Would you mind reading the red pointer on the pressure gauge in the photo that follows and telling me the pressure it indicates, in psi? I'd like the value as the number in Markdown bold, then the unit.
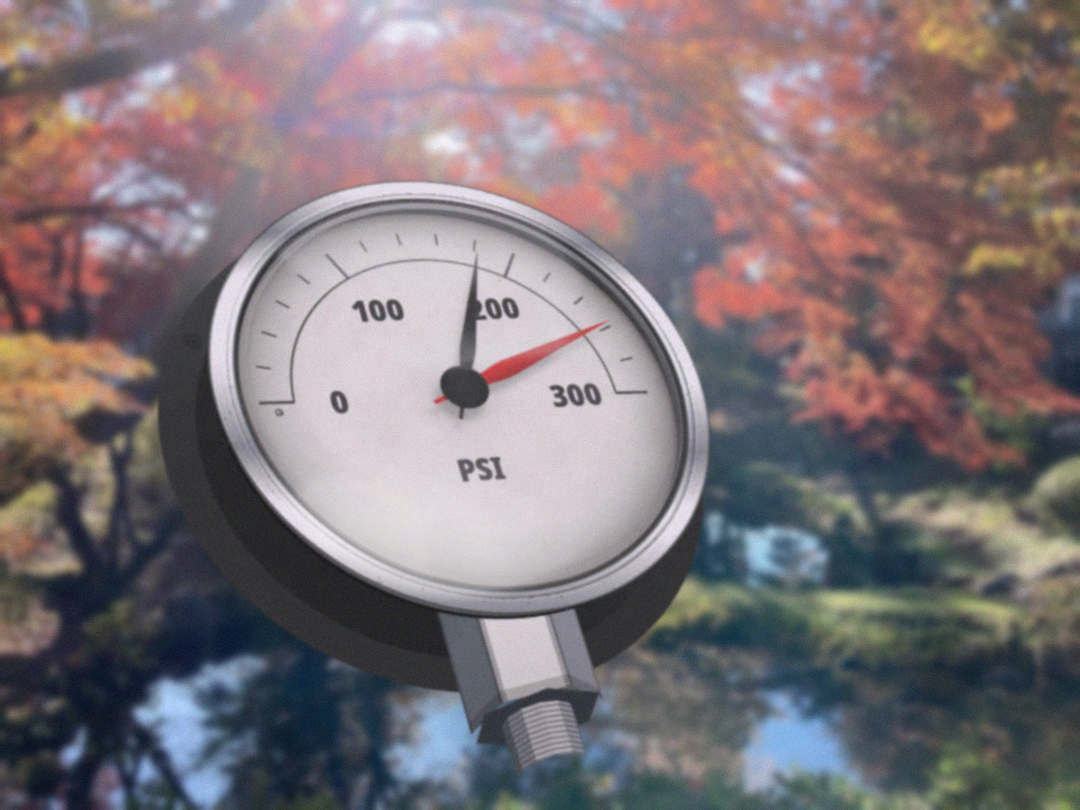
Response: **260** psi
